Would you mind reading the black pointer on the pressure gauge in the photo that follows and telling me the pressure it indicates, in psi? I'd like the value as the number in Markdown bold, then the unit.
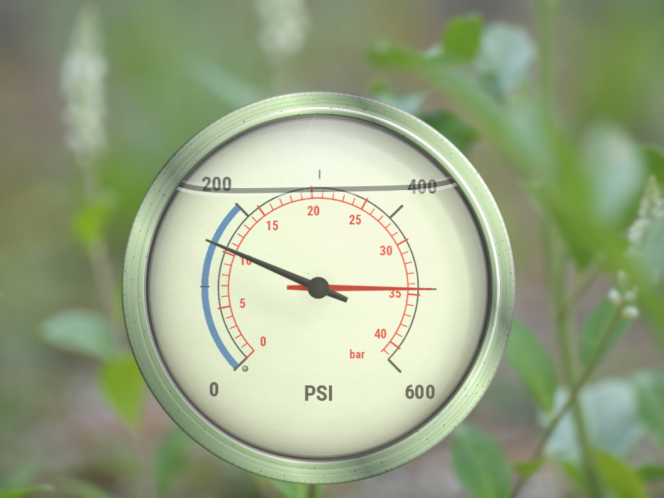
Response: **150** psi
